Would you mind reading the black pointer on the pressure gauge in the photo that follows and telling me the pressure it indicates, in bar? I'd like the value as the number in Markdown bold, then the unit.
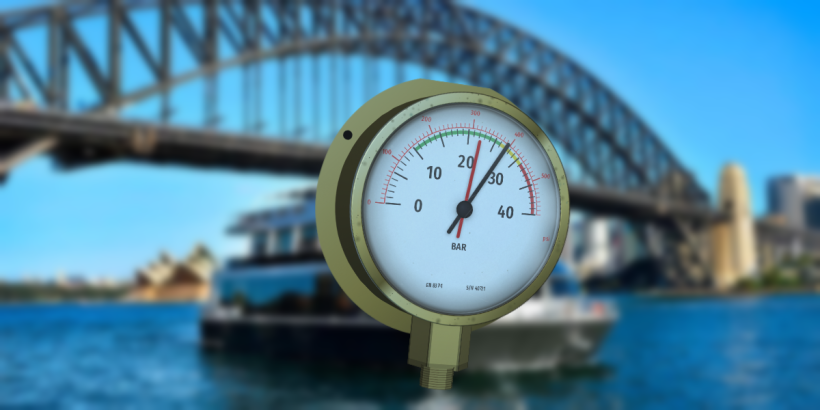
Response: **27** bar
